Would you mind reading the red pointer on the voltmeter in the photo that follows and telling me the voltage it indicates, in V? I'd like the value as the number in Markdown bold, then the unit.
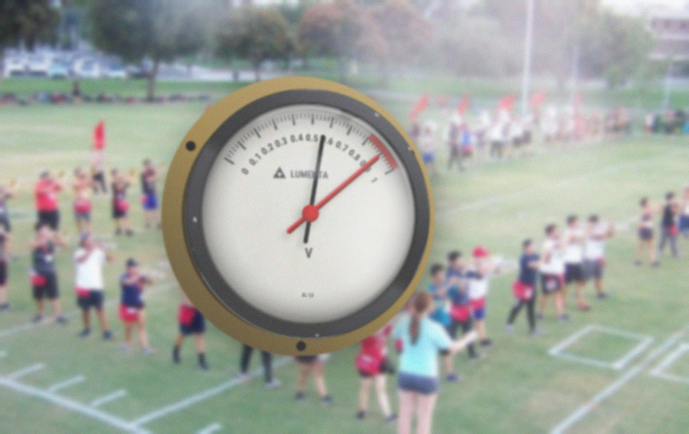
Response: **0.9** V
